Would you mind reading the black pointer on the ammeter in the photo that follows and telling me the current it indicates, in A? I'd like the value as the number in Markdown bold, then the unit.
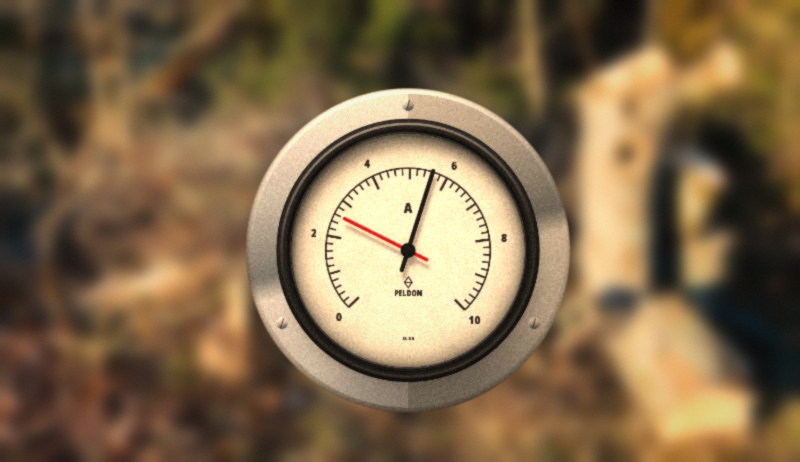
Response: **5.6** A
